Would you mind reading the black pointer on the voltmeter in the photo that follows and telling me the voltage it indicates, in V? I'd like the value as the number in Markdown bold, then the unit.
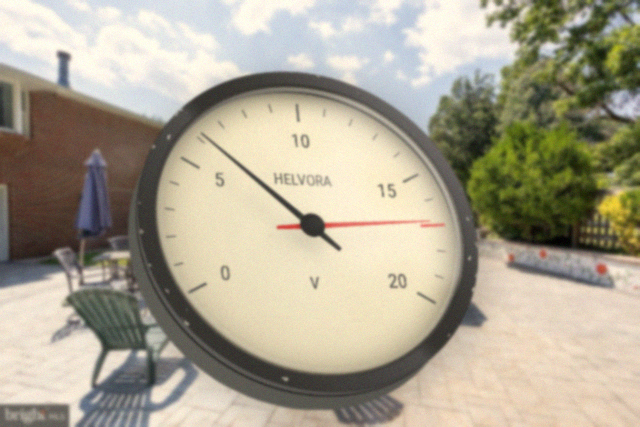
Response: **6** V
